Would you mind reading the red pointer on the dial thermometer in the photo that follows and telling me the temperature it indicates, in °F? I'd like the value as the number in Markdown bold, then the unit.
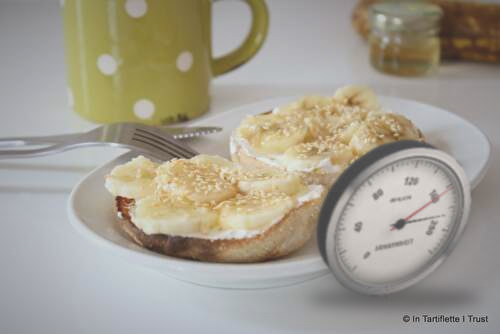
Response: **160** °F
